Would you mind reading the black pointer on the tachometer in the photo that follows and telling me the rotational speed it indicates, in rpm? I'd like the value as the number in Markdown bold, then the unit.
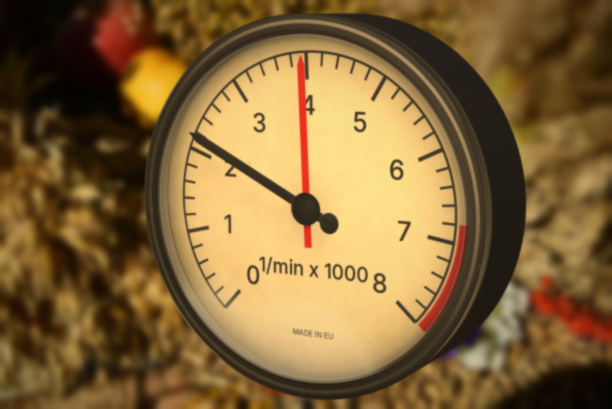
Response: **2200** rpm
